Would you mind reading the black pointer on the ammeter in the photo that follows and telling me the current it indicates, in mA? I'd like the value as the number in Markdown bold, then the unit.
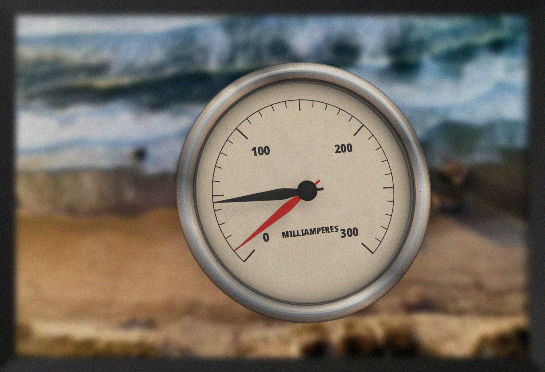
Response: **45** mA
